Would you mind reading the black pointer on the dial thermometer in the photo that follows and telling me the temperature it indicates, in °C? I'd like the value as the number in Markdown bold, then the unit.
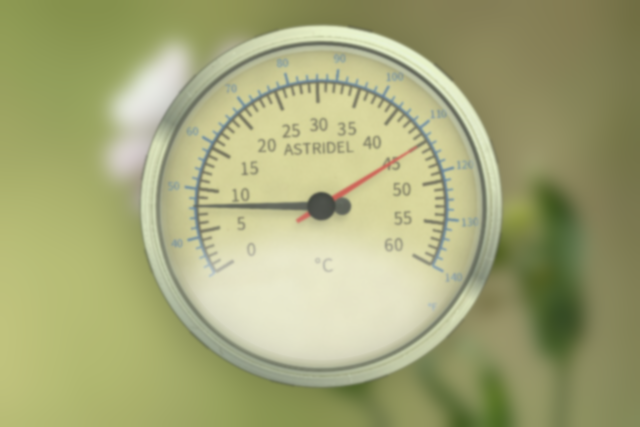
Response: **8** °C
